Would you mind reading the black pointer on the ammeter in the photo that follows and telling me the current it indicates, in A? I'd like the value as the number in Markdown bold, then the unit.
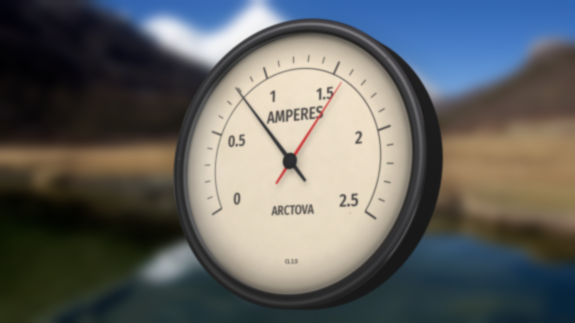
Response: **0.8** A
